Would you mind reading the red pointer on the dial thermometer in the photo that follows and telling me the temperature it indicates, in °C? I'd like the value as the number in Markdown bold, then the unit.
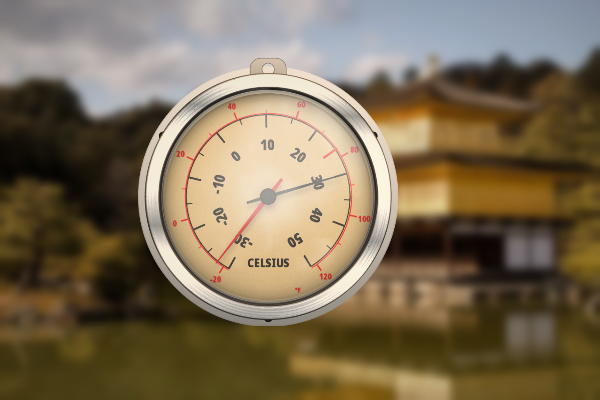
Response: **-27.5** °C
